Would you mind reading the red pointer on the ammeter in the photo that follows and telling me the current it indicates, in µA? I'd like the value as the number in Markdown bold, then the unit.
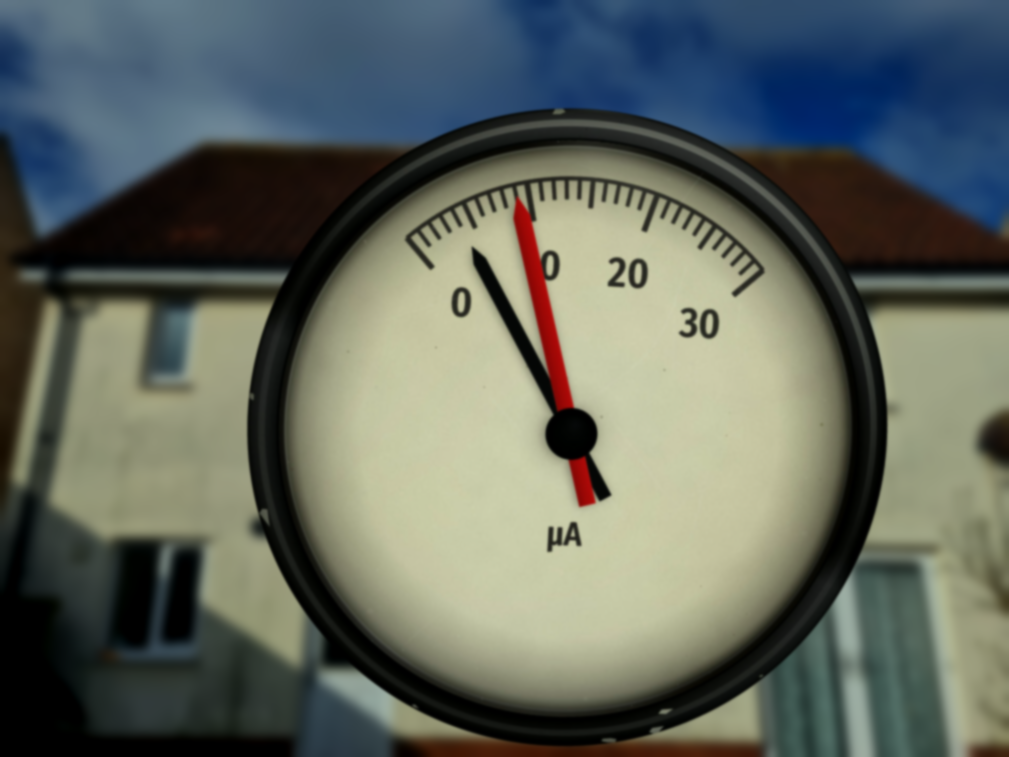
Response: **9** µA
